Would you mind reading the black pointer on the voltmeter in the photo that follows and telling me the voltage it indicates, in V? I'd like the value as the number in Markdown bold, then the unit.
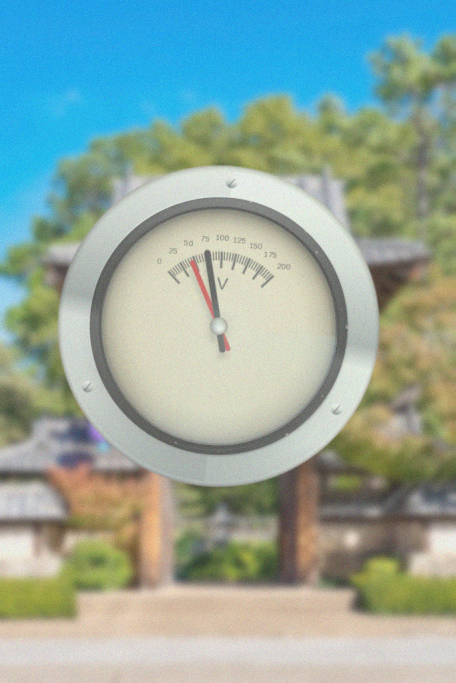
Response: **75** V
